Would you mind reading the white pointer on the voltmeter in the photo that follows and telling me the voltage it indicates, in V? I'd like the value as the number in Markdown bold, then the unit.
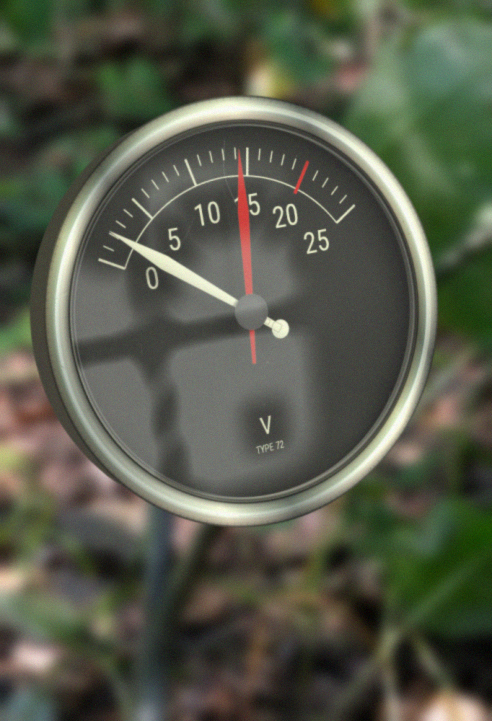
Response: **2** V
